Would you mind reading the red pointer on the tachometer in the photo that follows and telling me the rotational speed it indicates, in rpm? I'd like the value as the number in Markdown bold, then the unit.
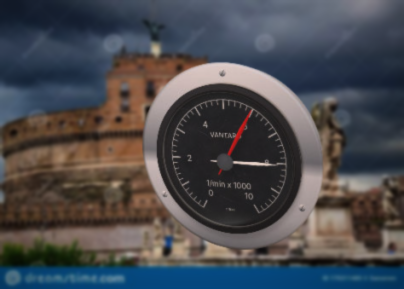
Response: **6000** rpm
